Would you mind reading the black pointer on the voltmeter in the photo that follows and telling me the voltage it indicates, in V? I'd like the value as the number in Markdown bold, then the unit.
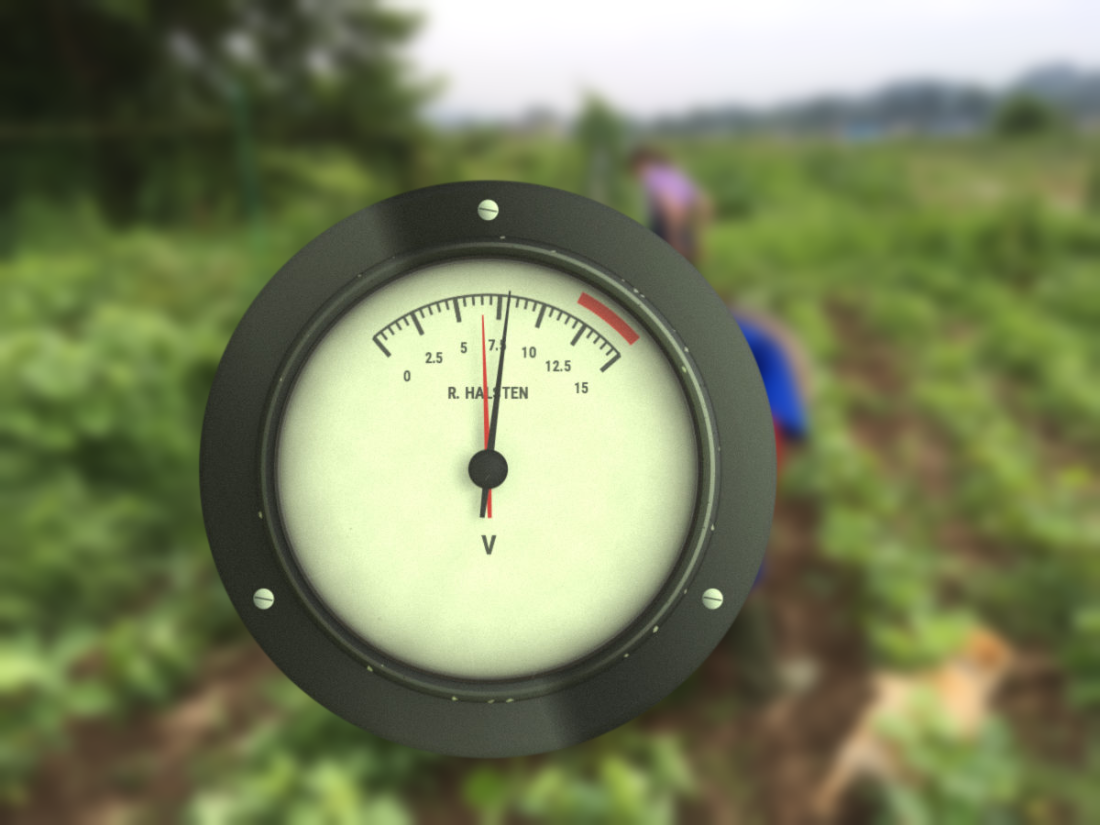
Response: **8** V
